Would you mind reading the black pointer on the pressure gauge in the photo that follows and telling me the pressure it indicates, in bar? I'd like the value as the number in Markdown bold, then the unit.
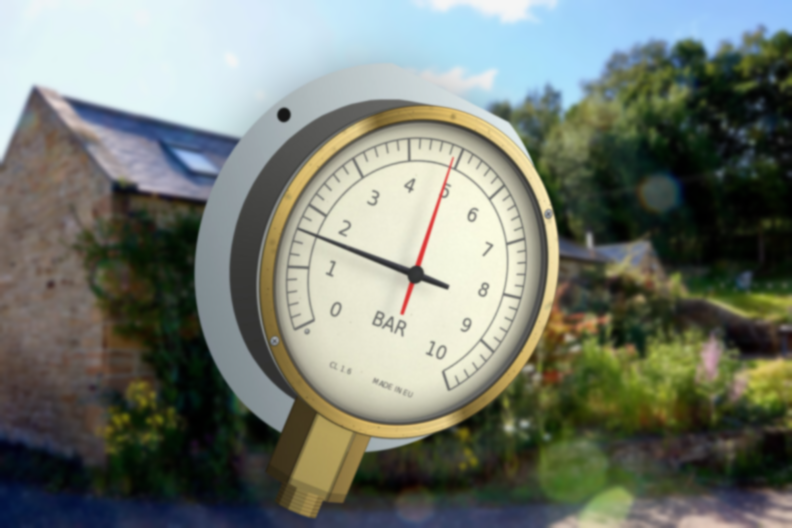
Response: **1.6** bar
